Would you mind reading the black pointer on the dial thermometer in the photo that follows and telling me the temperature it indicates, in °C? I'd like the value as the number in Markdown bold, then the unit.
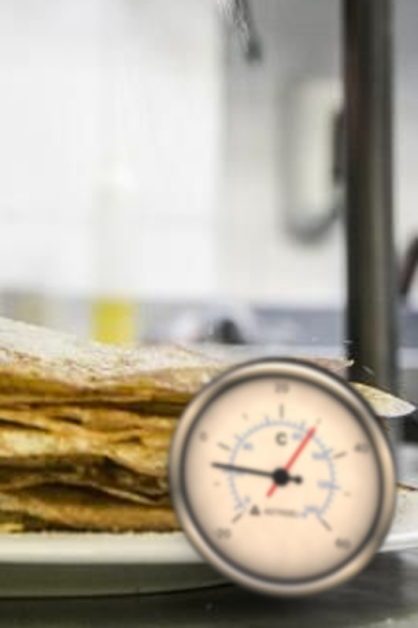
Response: **-5** °C
